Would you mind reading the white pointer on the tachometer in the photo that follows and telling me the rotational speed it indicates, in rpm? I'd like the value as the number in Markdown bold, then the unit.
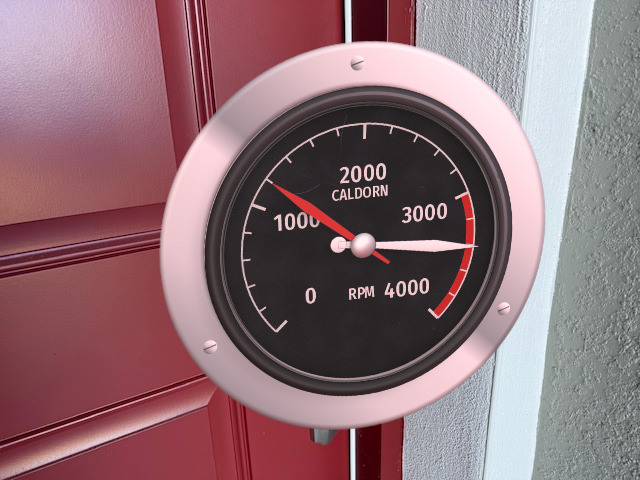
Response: **3400** rpm
